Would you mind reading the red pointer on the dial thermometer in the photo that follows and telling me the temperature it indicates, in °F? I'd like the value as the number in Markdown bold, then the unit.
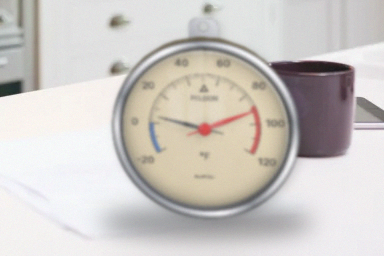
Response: **90** °F
